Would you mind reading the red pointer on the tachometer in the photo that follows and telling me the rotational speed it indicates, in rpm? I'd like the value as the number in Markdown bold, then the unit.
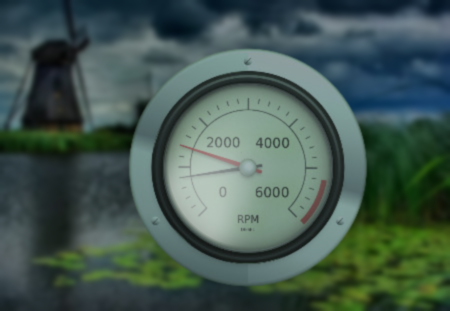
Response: **1400** rpm
